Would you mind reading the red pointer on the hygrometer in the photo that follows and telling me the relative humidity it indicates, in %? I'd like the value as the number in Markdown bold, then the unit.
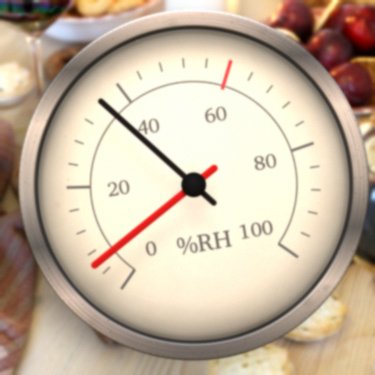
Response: **6** %
